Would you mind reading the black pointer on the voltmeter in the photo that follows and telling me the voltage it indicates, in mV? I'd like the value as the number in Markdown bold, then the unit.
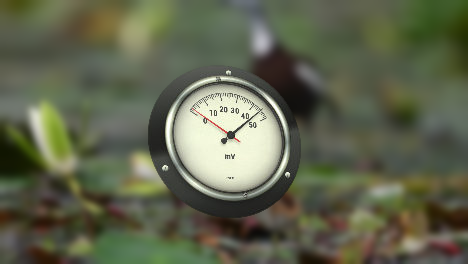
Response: **45** mV
